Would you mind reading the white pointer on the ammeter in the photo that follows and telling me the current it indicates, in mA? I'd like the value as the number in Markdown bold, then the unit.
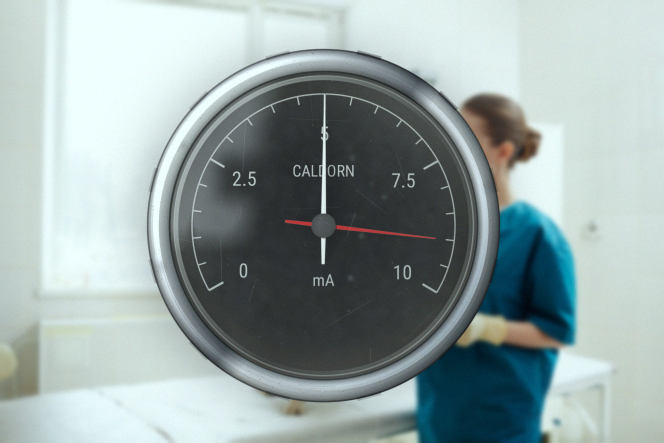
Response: **5** mA
